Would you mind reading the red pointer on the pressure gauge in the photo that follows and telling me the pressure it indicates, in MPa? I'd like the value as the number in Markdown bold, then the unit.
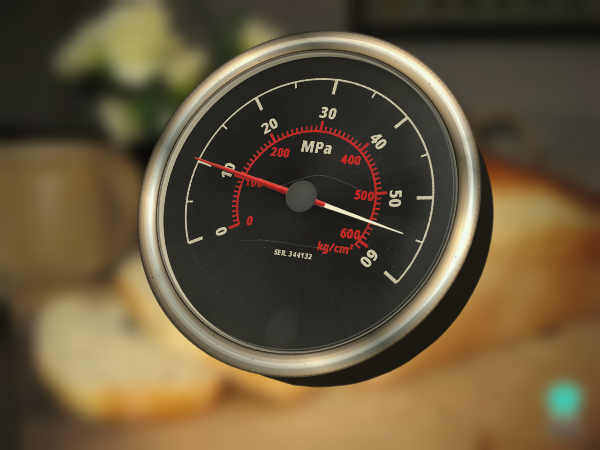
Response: **10** MPa
